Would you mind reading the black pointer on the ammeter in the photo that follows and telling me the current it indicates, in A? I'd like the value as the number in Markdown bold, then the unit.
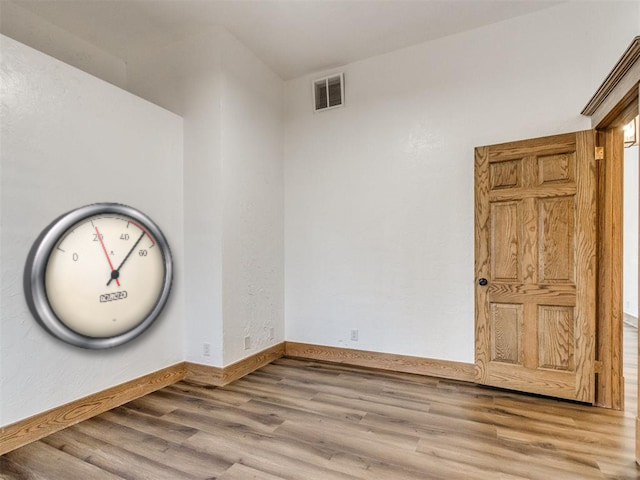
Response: **50** A
